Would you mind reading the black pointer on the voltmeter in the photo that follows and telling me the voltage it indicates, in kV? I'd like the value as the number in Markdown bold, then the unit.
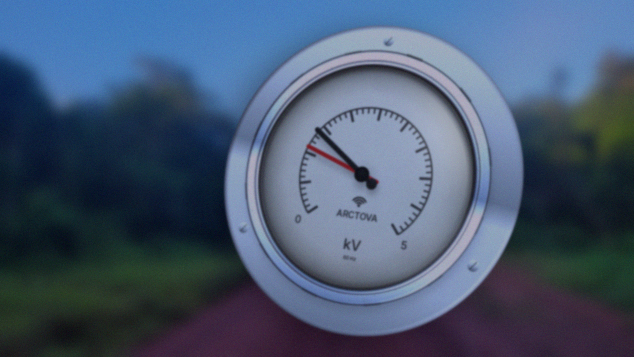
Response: **1.4** kV
